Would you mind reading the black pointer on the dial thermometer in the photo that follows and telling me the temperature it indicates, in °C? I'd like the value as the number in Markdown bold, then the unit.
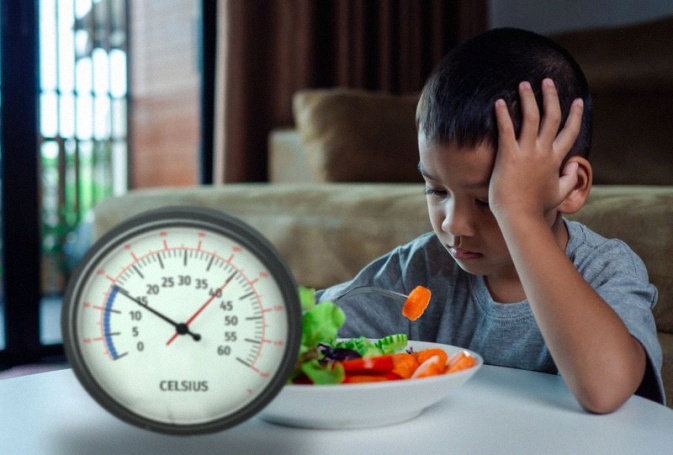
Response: **15** °C
